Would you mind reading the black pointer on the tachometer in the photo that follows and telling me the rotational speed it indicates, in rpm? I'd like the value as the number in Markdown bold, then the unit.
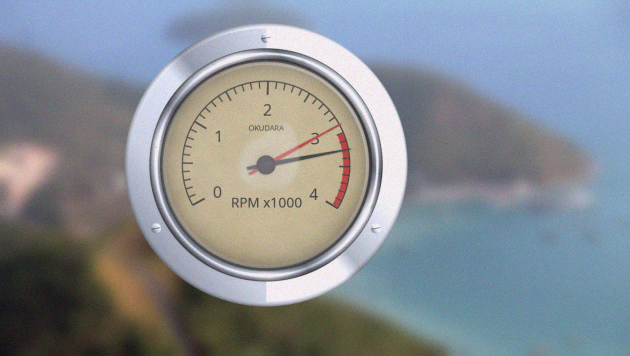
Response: **3300** rpm
